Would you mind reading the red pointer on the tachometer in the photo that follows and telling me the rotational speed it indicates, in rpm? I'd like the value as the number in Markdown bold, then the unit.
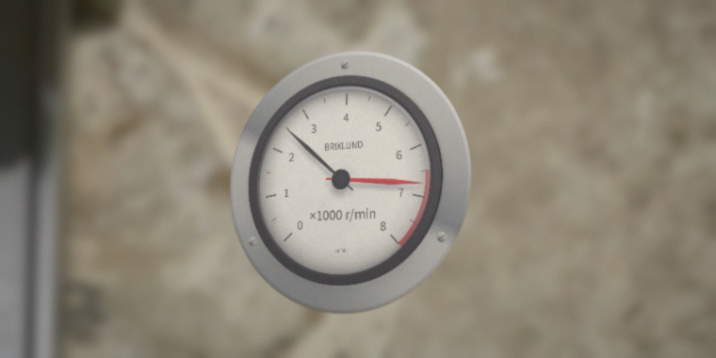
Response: **6750** rpm
